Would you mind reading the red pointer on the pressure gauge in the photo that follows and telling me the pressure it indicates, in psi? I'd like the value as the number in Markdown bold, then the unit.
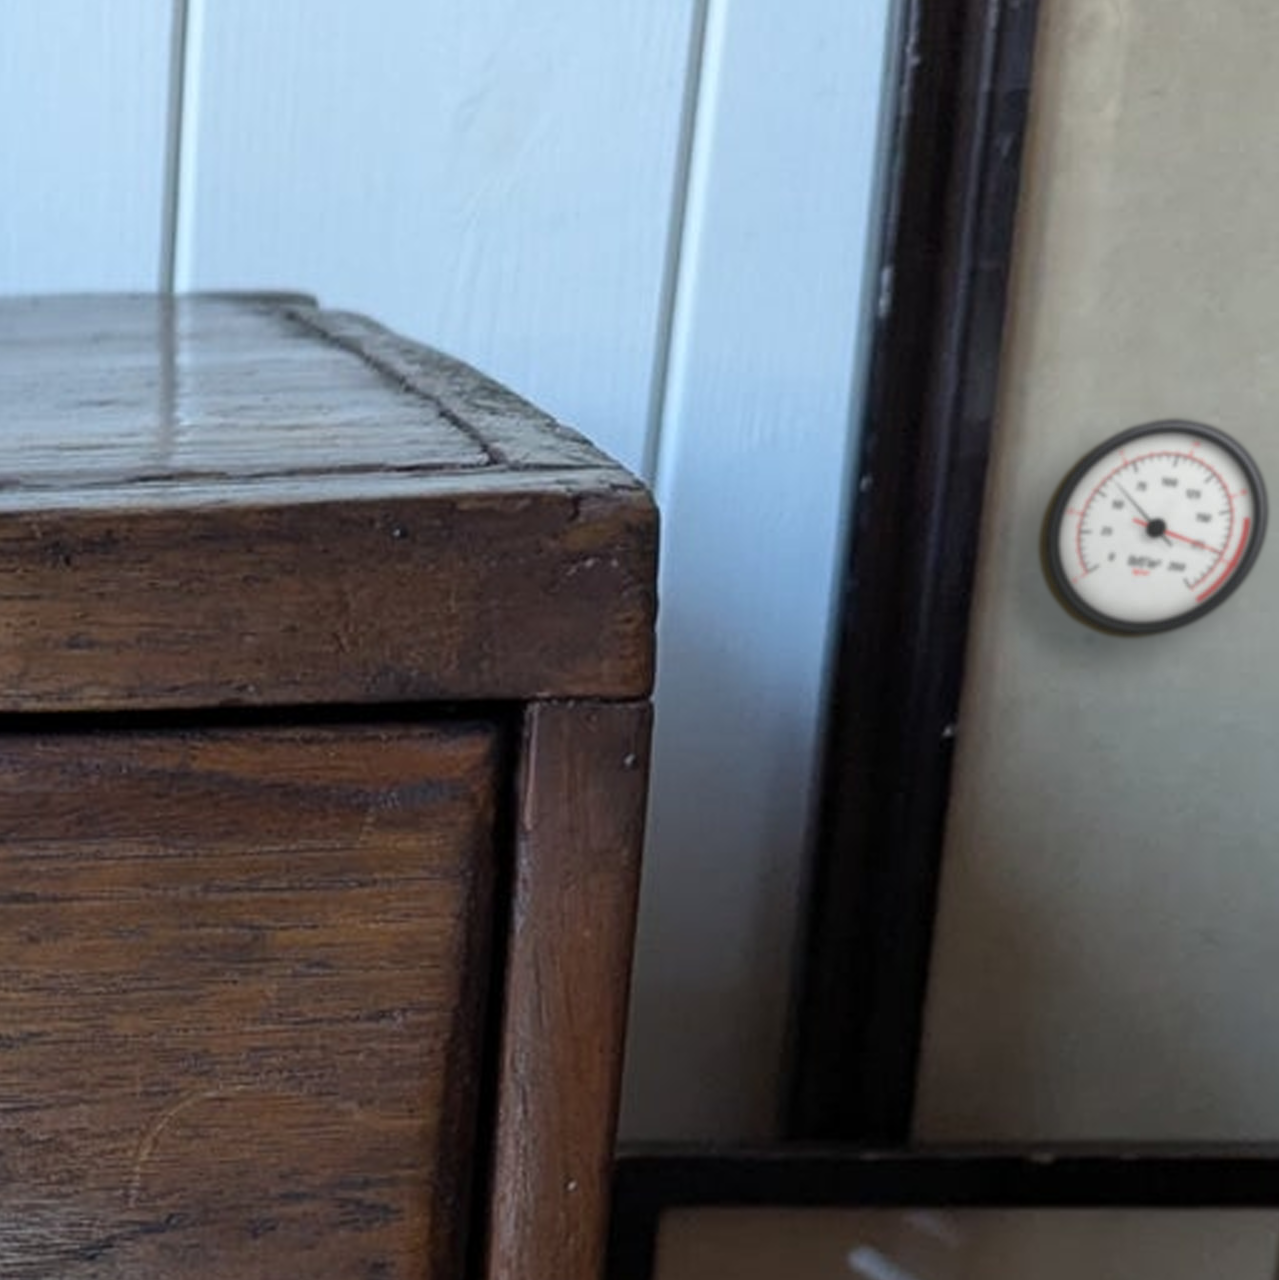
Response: **175** psi
